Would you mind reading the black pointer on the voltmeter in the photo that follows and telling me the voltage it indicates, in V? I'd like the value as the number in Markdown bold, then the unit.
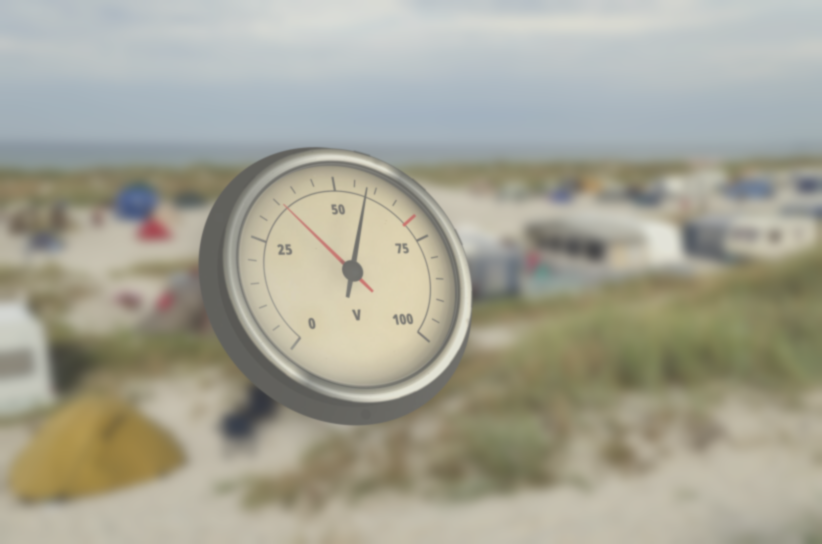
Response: **57.5** V
